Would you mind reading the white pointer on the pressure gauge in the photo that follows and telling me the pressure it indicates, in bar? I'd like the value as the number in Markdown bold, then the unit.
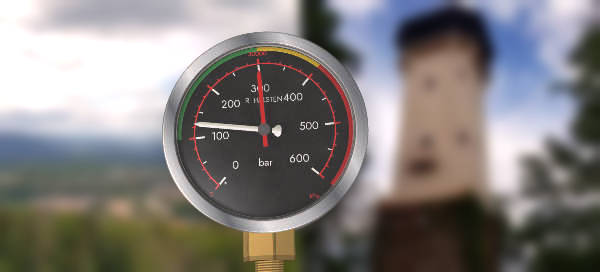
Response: **125** bar
